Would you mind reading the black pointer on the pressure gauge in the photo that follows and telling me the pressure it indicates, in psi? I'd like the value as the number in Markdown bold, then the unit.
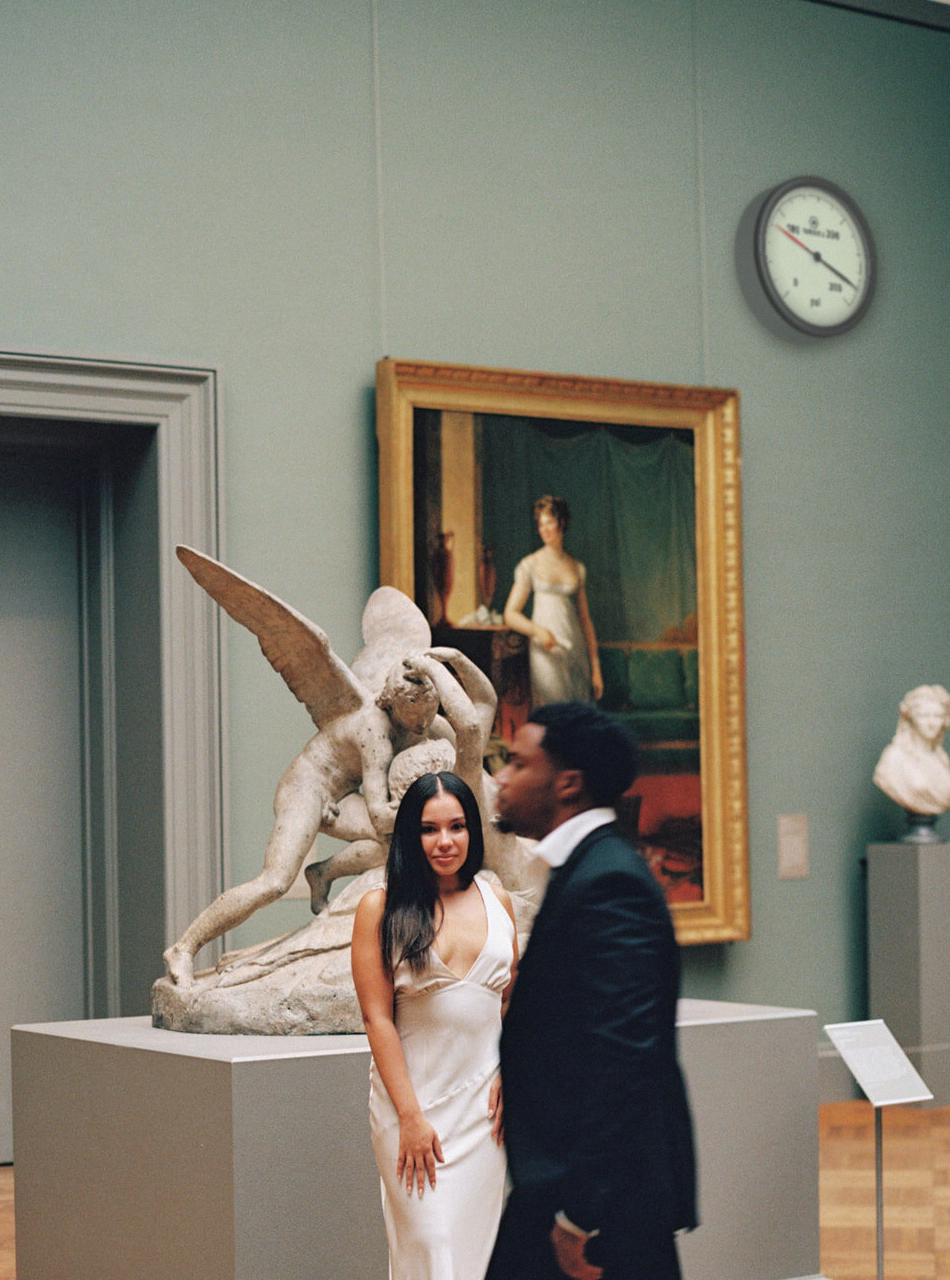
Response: **280** psi
